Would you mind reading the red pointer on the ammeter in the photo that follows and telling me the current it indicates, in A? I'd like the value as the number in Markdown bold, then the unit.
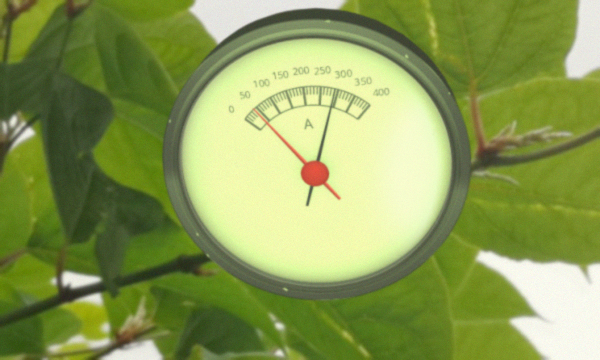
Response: **50** A
